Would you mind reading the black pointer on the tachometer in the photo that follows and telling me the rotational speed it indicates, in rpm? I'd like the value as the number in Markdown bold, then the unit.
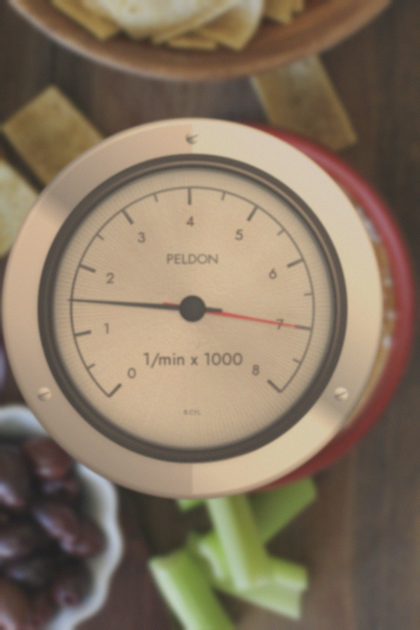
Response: **1500** rpm
